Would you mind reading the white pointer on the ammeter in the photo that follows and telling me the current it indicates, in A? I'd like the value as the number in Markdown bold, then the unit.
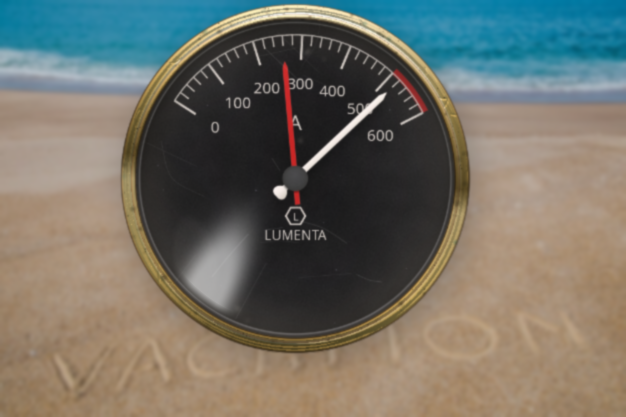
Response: **520** A
